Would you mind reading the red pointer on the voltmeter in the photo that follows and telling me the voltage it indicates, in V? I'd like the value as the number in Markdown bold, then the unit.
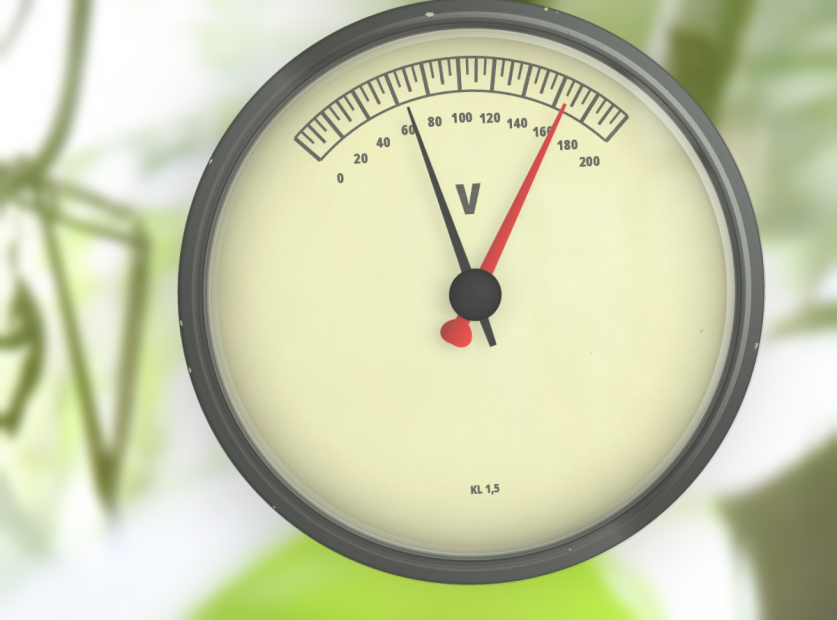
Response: **165** V
